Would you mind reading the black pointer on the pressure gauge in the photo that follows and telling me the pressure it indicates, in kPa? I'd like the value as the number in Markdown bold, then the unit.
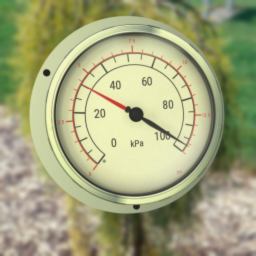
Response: **97.5** kPa
